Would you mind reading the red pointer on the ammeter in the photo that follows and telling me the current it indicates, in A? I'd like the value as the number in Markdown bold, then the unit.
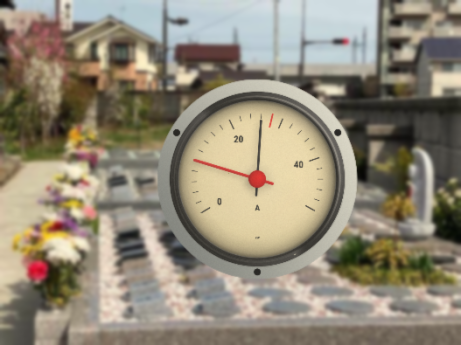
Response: **10** A
